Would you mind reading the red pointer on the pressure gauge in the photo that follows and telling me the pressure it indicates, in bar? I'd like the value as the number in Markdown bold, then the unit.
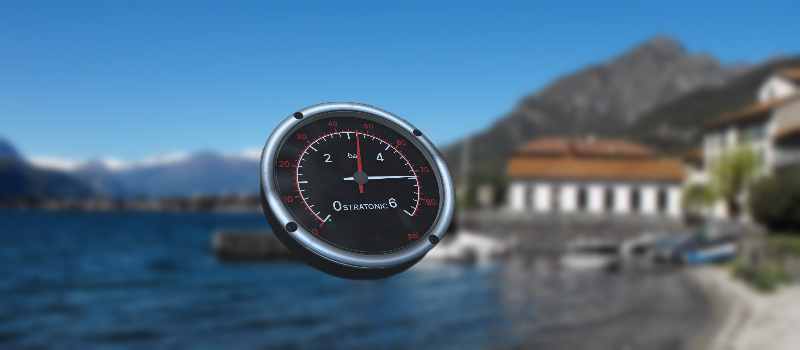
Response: **3.2** bar
